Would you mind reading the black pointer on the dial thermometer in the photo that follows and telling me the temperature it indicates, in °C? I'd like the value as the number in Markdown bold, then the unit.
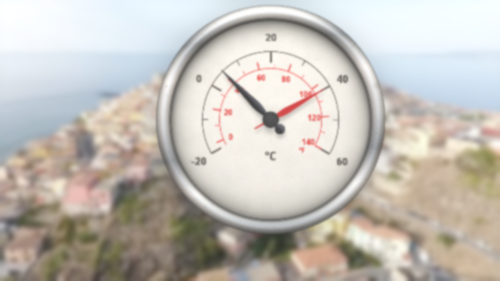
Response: **5** °C
